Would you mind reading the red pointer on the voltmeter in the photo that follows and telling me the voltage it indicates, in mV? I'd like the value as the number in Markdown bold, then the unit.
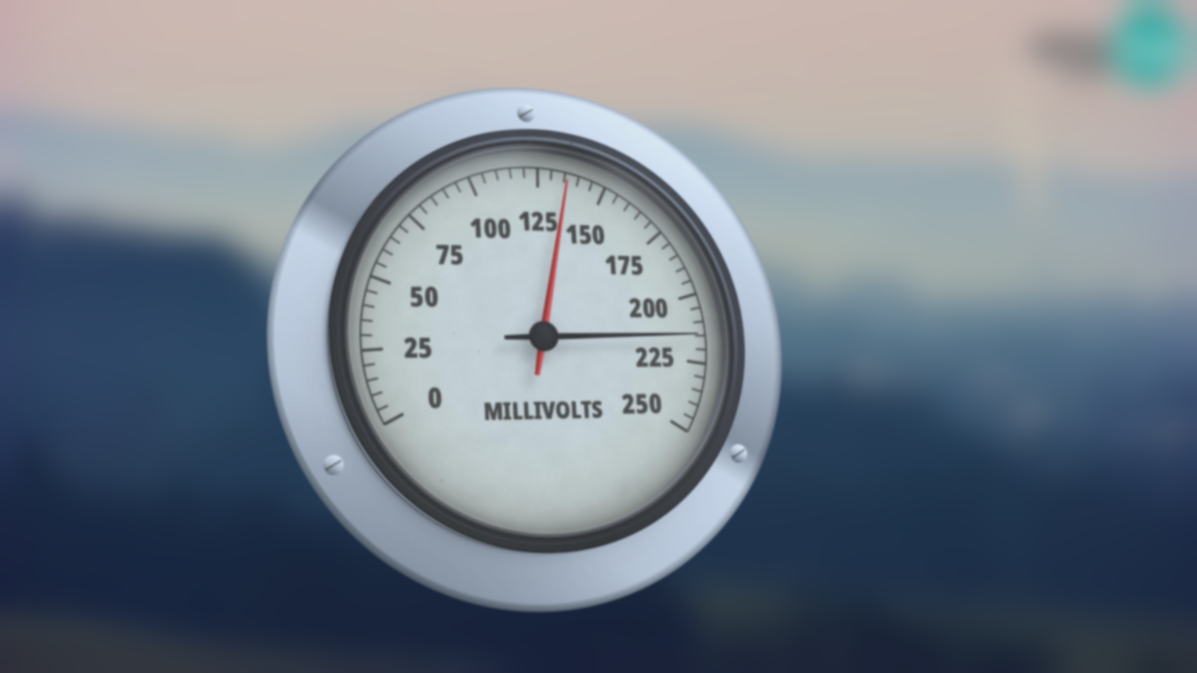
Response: **135** mV
